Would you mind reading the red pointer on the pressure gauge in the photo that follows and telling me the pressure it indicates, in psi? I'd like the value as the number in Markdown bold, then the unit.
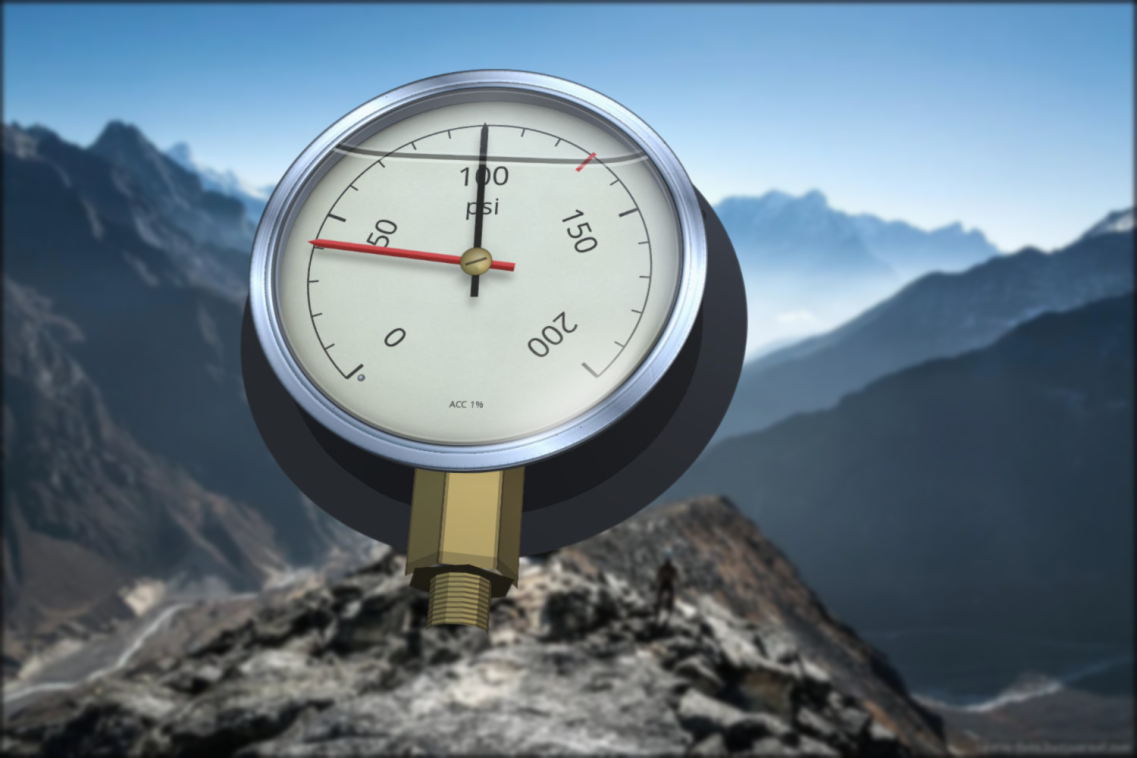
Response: **40** psi
